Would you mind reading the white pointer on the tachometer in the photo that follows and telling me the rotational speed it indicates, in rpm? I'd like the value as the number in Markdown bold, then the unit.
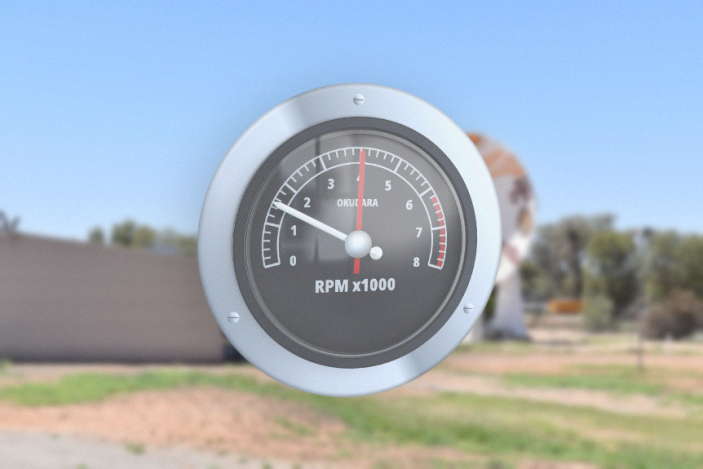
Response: **1500** rpm
